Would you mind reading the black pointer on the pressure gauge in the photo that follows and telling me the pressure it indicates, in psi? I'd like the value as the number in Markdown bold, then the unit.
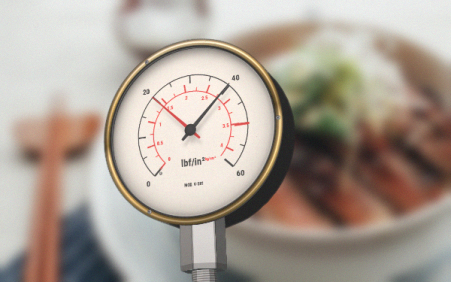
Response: **40** psi
